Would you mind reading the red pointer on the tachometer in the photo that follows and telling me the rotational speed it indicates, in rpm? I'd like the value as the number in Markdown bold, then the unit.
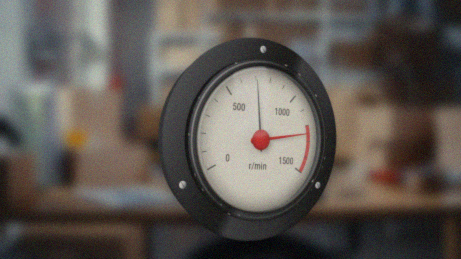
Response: **1250** rpm
